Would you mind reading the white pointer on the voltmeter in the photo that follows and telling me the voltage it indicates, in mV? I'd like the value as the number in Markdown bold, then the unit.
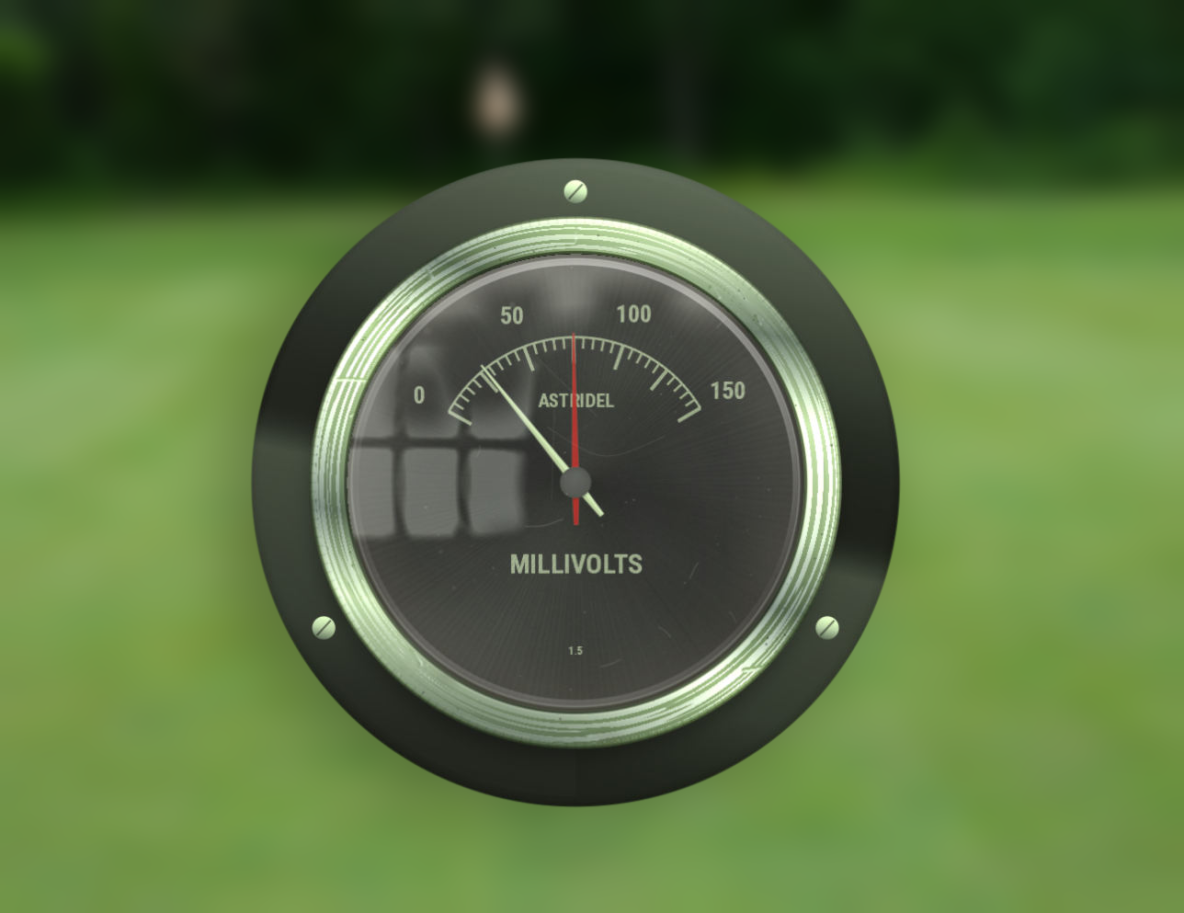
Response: **27.5** mV
